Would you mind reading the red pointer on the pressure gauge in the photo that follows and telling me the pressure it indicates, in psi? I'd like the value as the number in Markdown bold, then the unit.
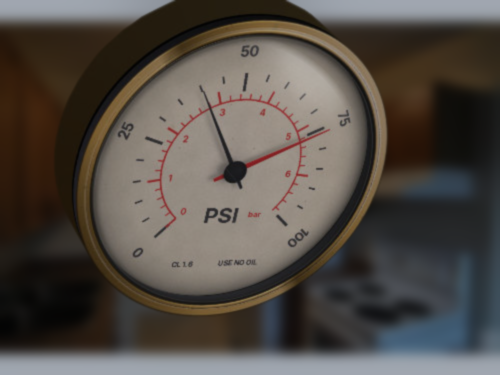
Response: **75** psi
